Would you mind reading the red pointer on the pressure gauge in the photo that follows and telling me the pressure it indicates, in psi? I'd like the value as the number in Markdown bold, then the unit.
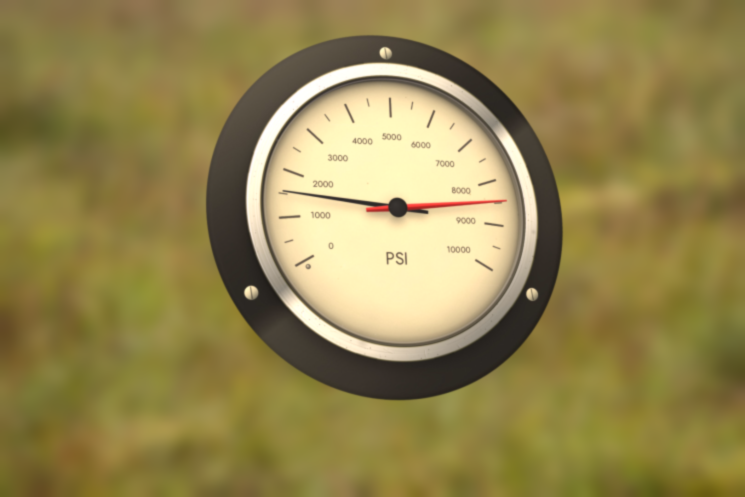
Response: **8500** psi
